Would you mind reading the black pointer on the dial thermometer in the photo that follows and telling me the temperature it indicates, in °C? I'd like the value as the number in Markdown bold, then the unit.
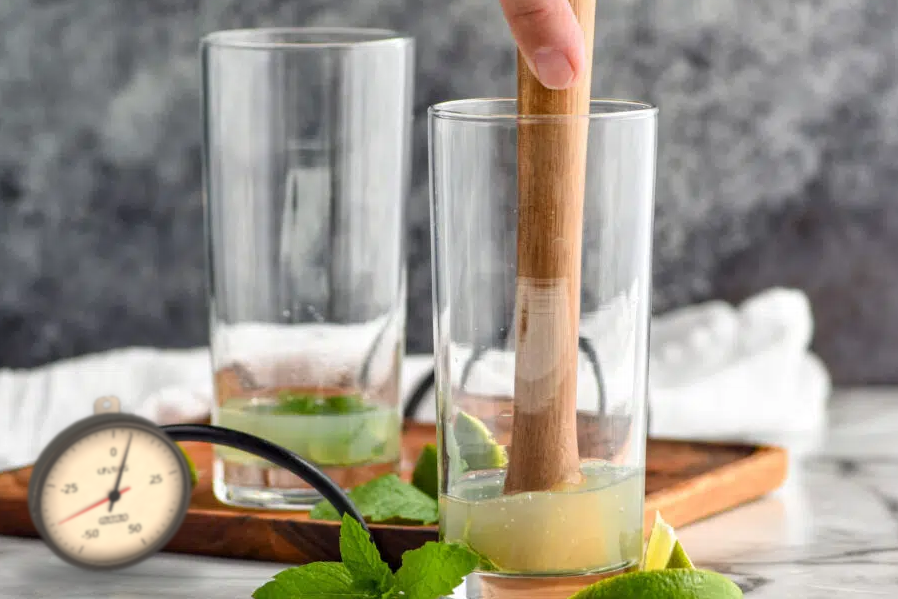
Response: **5** °C
